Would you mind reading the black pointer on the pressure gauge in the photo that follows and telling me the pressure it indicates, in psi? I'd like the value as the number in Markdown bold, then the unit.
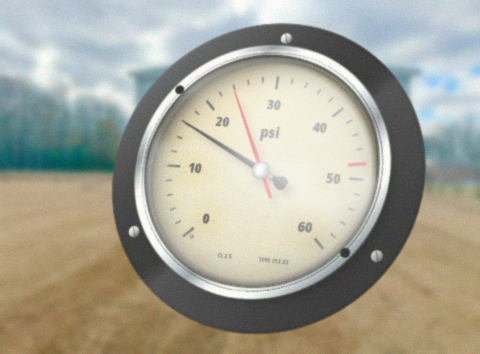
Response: **16** psi
